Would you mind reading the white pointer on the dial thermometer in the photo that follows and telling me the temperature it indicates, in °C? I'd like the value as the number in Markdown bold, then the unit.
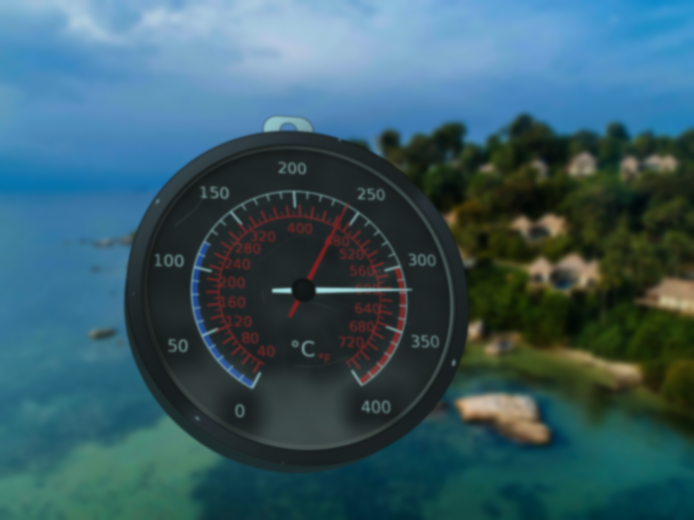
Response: **320** °C
